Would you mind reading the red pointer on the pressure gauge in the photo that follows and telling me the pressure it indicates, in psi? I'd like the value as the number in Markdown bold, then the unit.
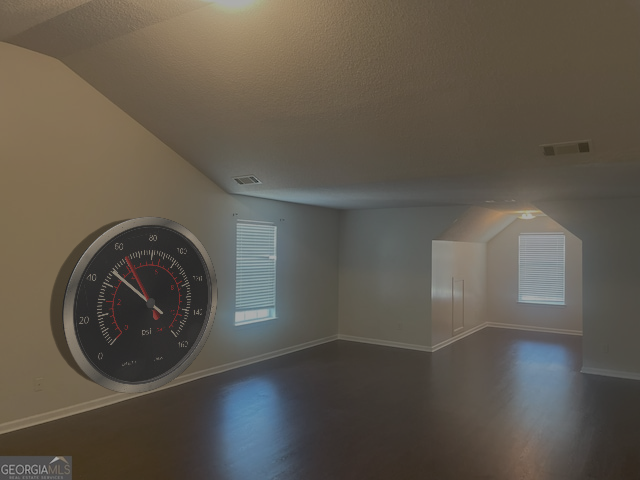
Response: **60** psi
